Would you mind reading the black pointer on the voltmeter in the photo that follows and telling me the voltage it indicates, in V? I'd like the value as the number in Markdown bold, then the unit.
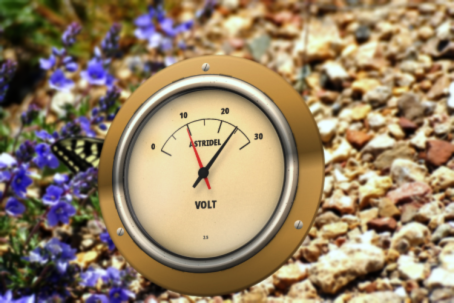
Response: **25** V
